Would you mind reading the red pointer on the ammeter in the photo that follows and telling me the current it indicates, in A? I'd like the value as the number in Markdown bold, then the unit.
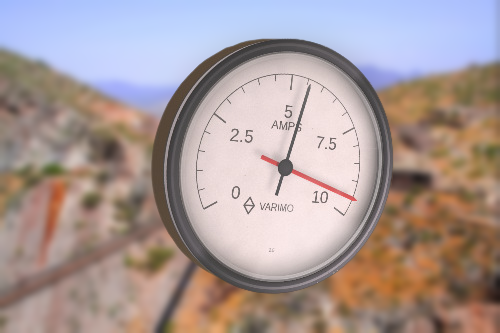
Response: **9.5** A
